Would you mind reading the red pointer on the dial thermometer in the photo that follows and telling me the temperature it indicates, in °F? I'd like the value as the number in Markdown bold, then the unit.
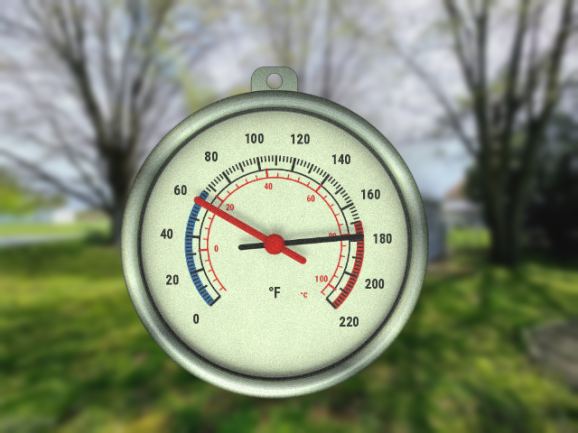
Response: **60** °F
